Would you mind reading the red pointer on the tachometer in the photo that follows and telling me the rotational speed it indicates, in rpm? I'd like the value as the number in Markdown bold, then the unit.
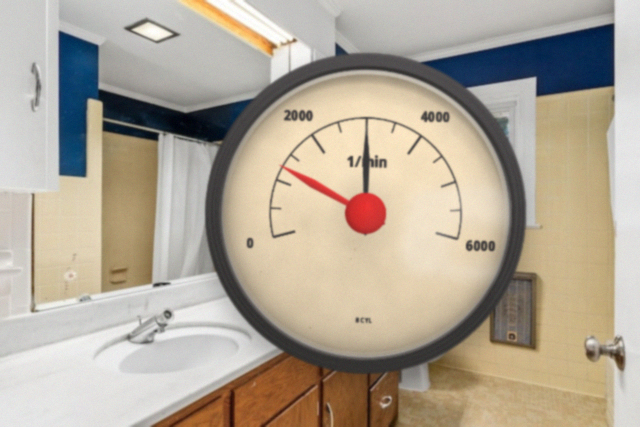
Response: **1250** rpm
